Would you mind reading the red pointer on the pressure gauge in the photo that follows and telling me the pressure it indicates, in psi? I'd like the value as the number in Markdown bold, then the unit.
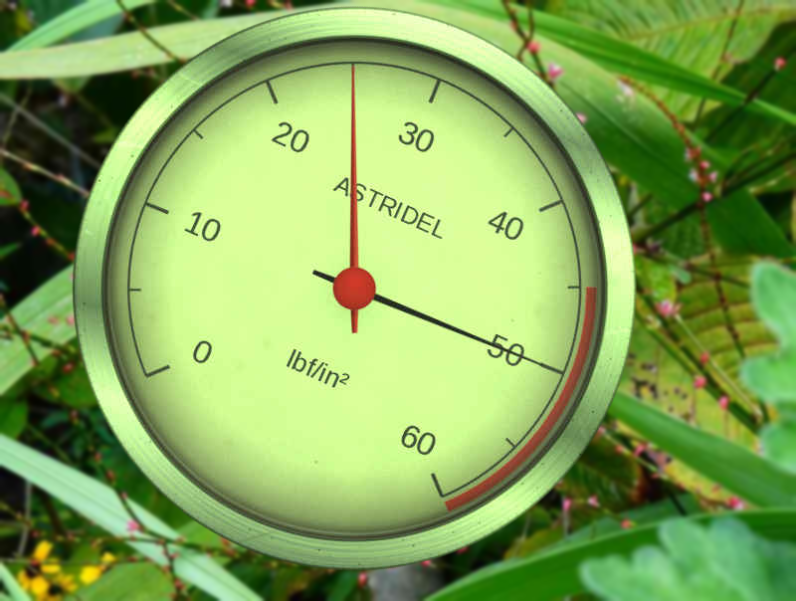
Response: **25** psi
